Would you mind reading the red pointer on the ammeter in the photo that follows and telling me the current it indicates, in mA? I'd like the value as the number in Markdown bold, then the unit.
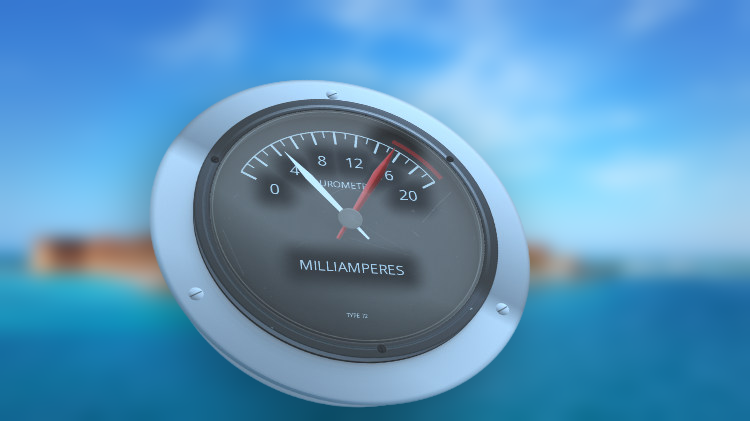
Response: **15.5** mA
